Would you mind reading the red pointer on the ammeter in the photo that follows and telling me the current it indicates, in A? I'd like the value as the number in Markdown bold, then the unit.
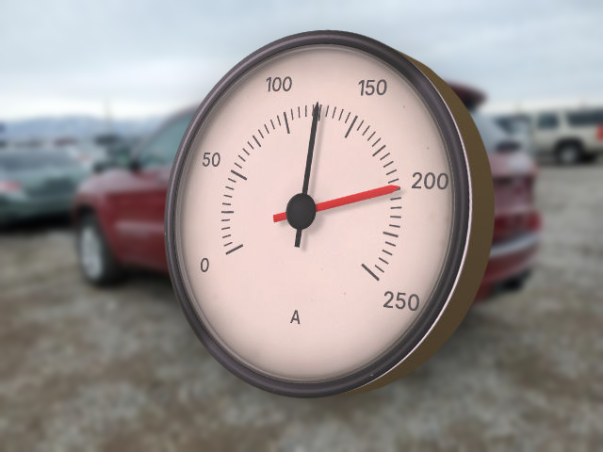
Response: **200** A
